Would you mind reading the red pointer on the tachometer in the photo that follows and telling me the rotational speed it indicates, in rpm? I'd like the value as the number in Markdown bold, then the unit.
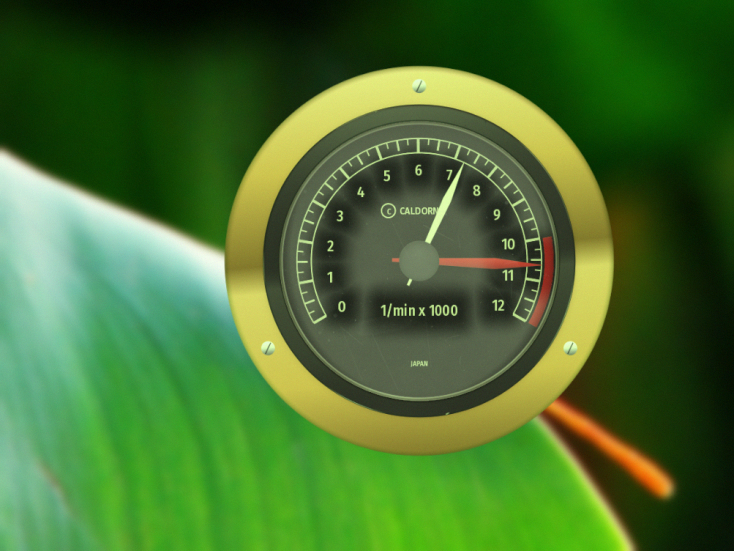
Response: **10625** rpm
